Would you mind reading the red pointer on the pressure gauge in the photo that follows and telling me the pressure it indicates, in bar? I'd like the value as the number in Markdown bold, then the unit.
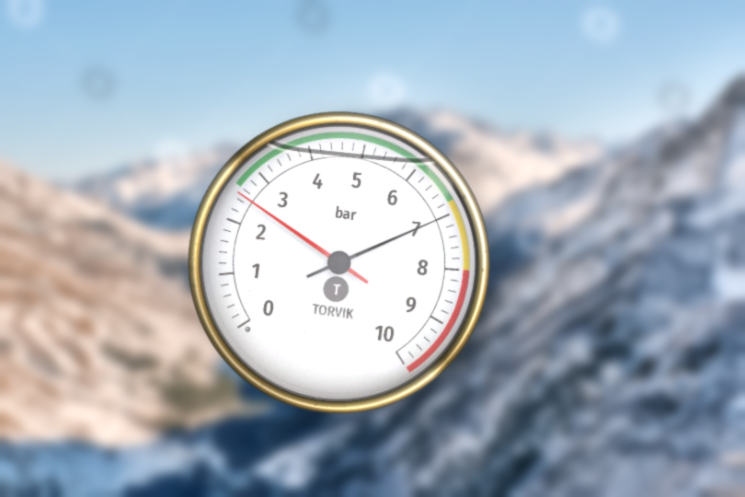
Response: **2.5** bar
